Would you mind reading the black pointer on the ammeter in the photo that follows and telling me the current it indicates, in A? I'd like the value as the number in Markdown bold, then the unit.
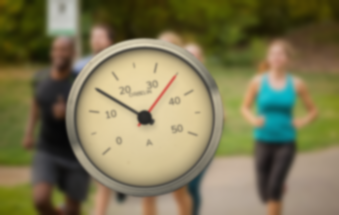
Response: **15** A
